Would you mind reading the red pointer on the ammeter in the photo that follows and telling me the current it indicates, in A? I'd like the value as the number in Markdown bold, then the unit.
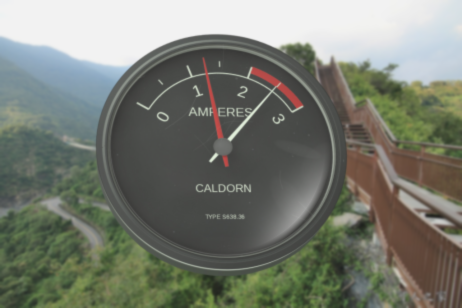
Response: **1.25** A
